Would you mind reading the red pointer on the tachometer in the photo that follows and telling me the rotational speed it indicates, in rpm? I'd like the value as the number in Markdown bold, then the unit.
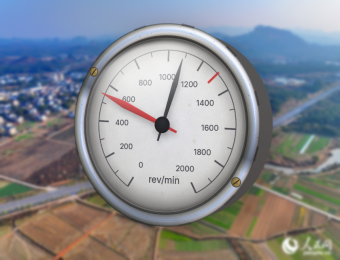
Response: **550** rpm
